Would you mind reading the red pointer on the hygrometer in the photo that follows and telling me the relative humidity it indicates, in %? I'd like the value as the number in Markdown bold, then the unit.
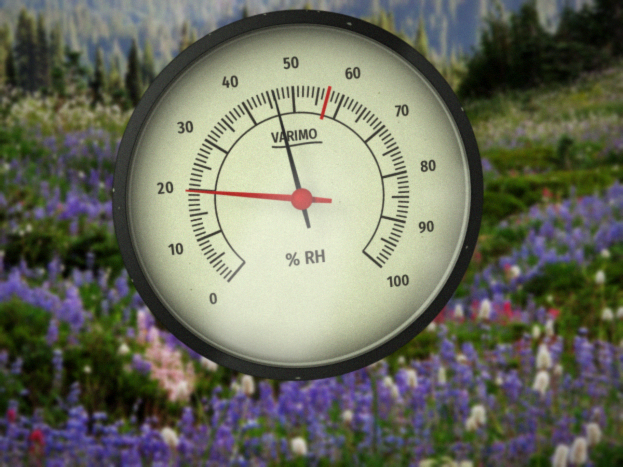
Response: **20** %
